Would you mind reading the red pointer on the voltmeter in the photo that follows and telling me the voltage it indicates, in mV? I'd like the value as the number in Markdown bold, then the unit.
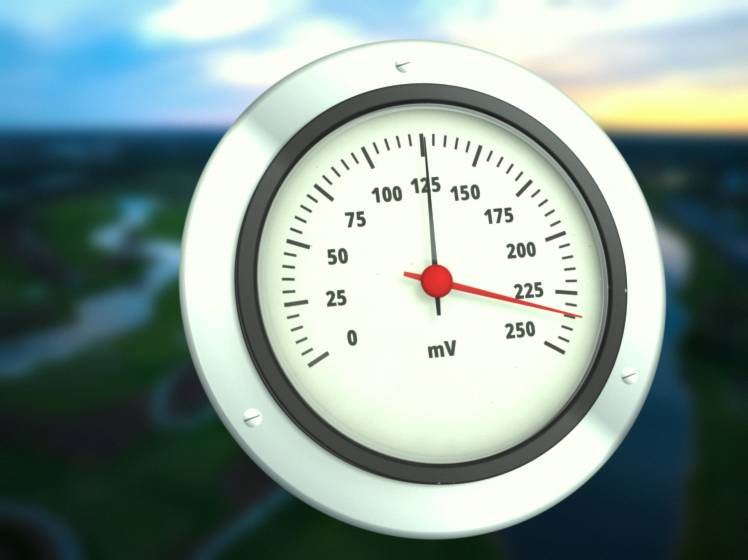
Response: **235** mV
